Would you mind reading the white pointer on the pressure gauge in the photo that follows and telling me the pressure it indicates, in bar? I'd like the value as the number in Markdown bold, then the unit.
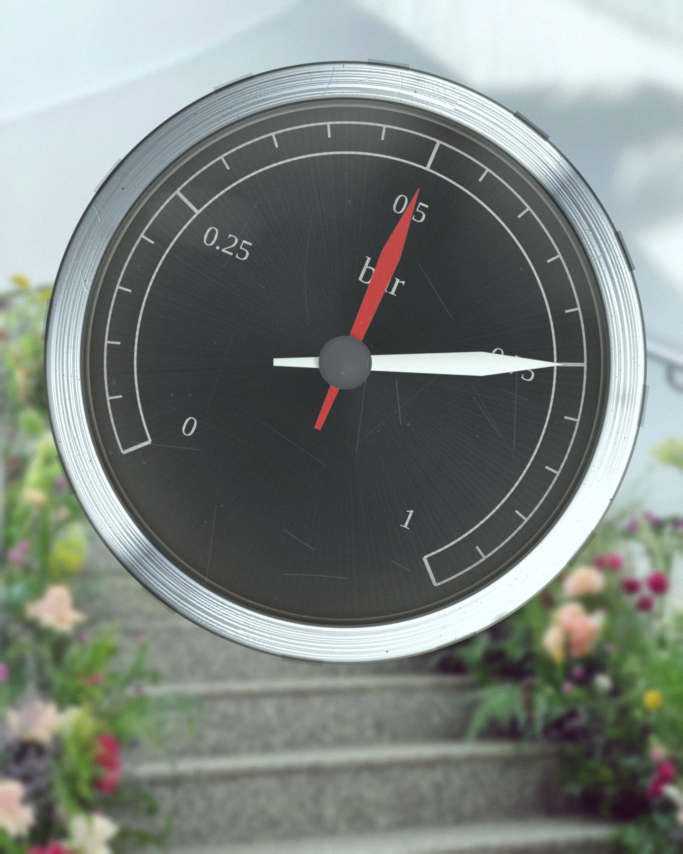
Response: **0.75** bar
